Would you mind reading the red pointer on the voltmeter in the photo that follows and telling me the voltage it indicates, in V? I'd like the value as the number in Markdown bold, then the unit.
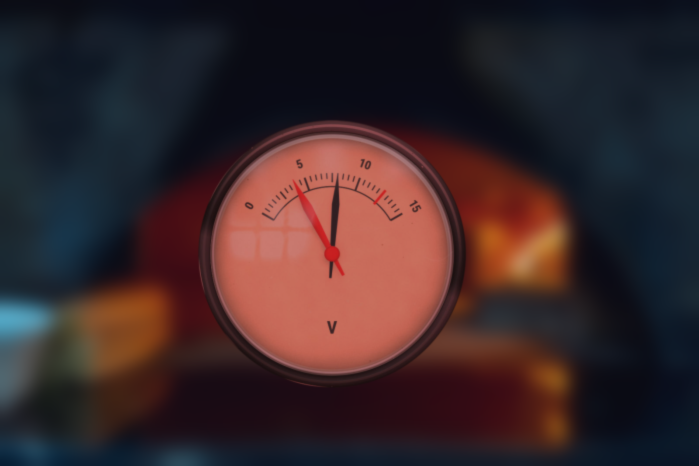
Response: **4** V
